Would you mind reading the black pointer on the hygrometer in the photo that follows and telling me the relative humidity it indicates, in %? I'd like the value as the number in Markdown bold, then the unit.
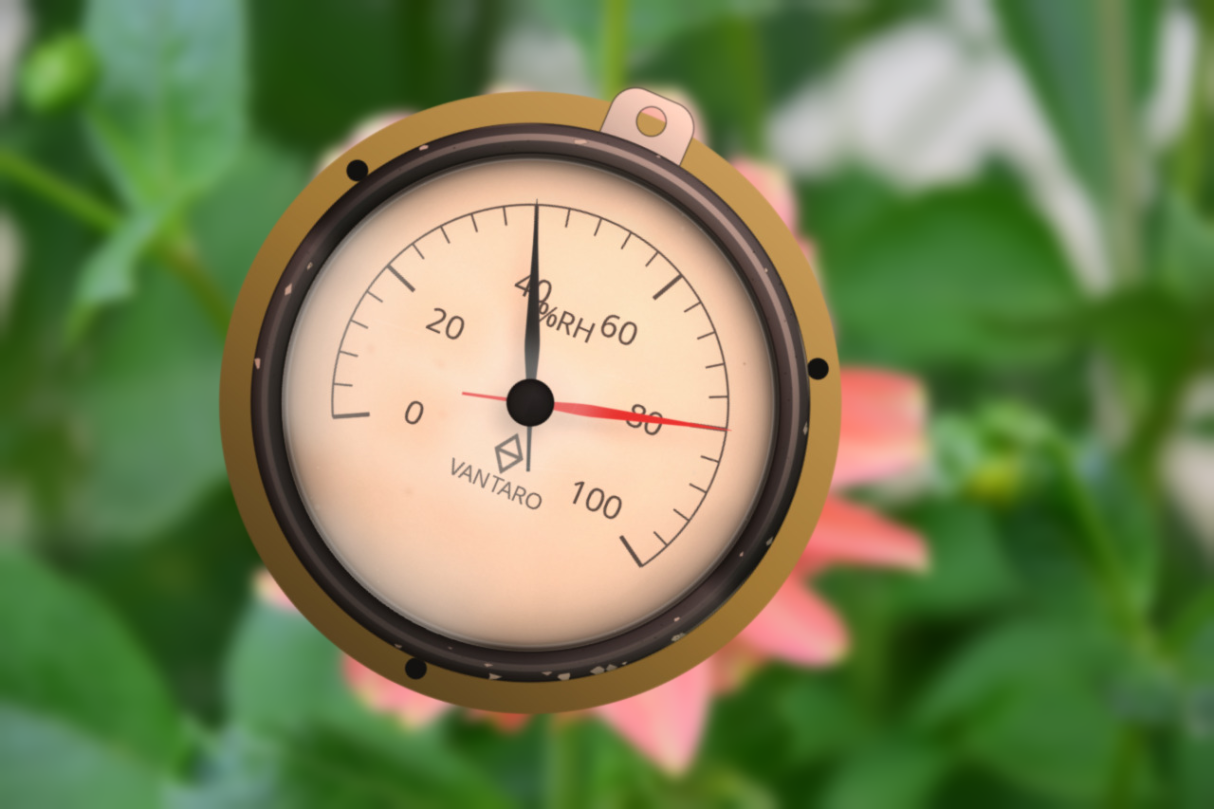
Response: **40** %
